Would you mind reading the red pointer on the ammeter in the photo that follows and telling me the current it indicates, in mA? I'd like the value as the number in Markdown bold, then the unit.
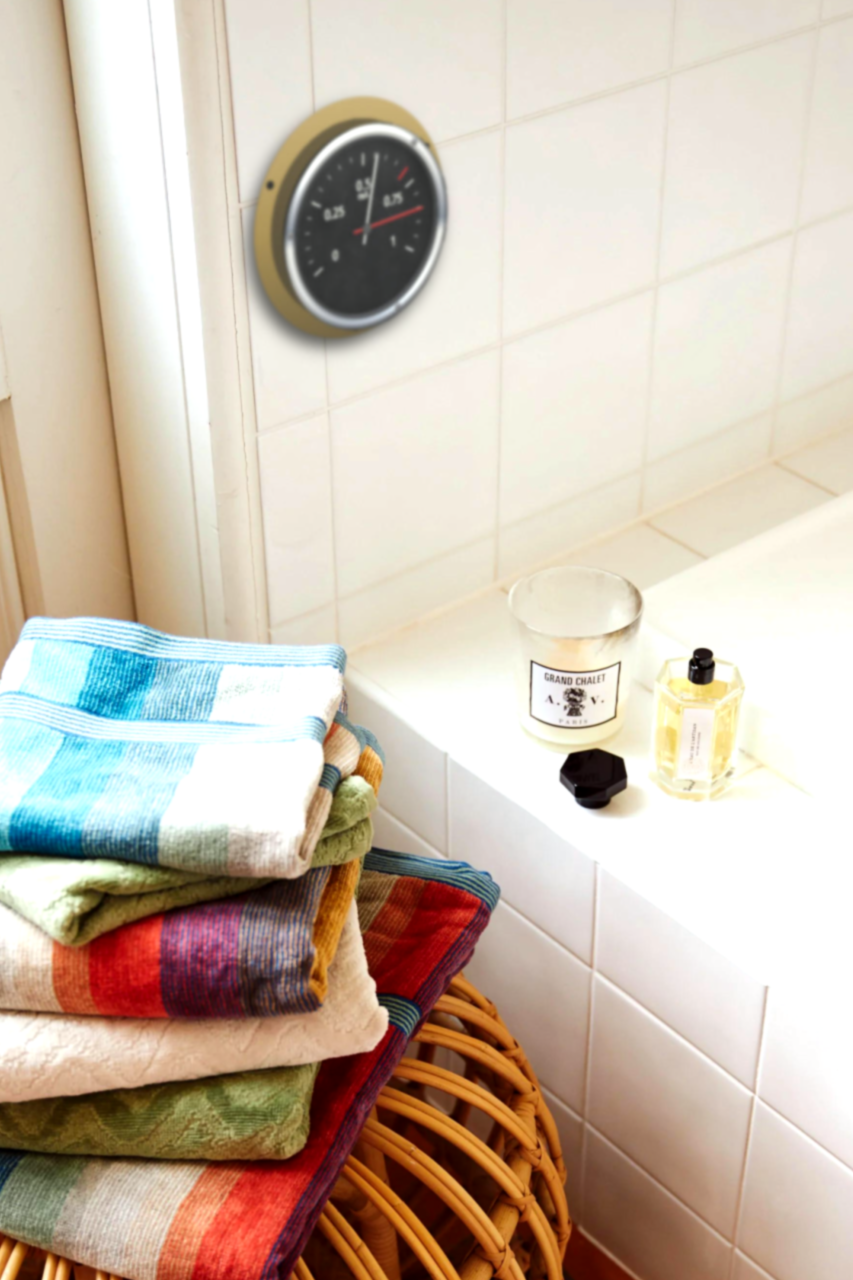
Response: **0.85** mA
